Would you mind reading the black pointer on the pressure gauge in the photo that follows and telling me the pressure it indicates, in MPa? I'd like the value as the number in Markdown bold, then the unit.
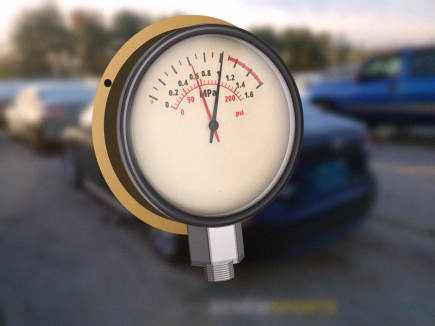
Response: **1** MPa
